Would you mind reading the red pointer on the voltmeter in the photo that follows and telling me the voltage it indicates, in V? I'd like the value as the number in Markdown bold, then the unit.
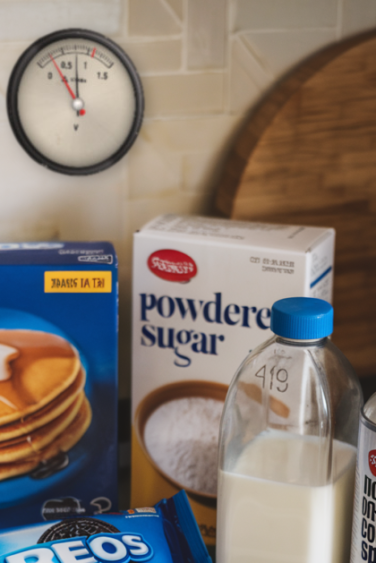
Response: **0.25** V
